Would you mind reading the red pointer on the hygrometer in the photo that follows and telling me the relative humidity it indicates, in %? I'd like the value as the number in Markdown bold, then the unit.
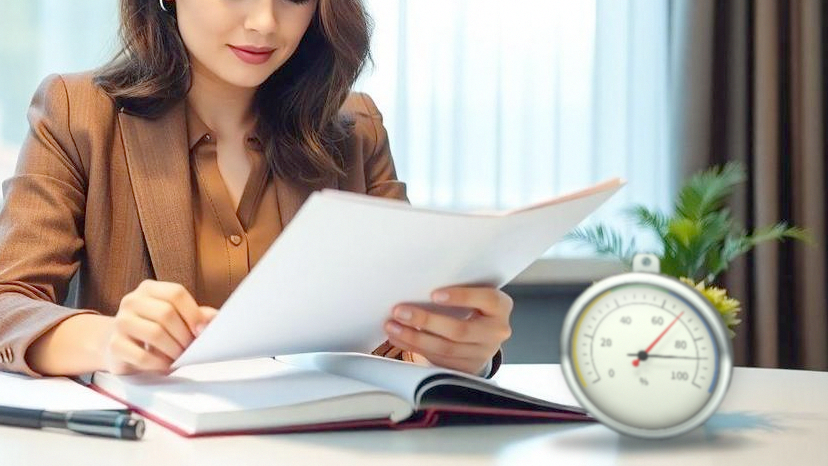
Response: **68** %
